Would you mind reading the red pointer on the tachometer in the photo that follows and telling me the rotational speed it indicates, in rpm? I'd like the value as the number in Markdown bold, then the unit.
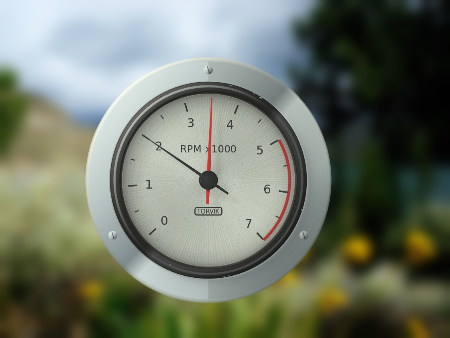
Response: **3500** rpm
